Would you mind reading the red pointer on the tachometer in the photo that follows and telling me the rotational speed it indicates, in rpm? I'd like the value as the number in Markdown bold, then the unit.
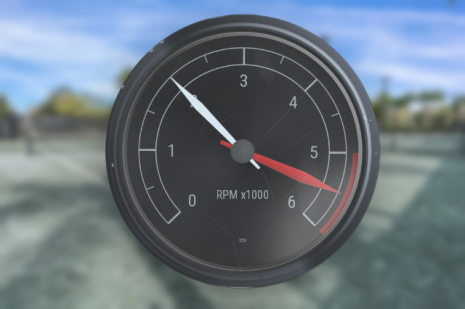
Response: **5500** rpm
